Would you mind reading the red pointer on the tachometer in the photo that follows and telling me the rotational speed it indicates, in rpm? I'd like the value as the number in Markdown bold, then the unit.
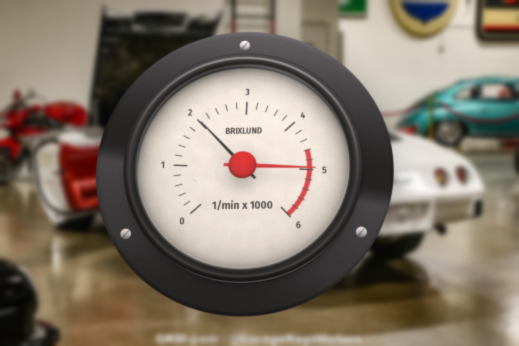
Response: **5000** rpm
